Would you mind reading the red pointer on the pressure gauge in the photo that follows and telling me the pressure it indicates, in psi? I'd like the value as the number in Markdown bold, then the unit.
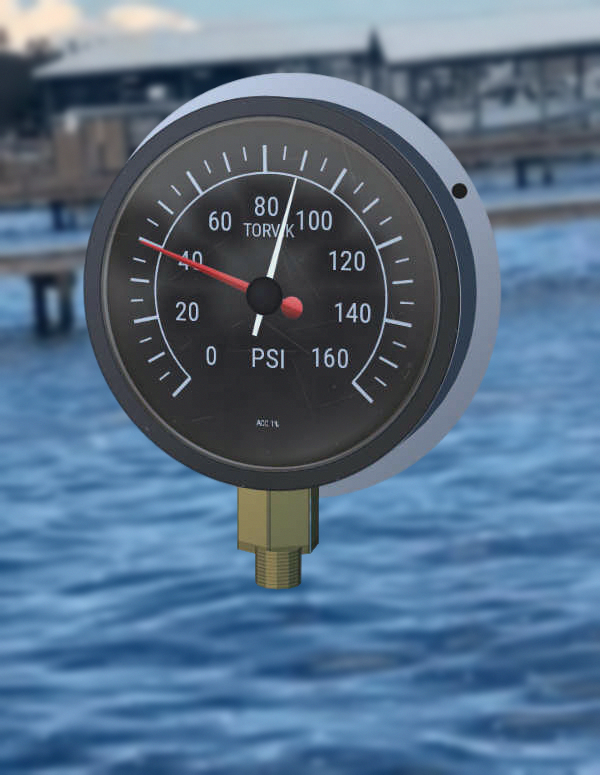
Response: **40** psi
